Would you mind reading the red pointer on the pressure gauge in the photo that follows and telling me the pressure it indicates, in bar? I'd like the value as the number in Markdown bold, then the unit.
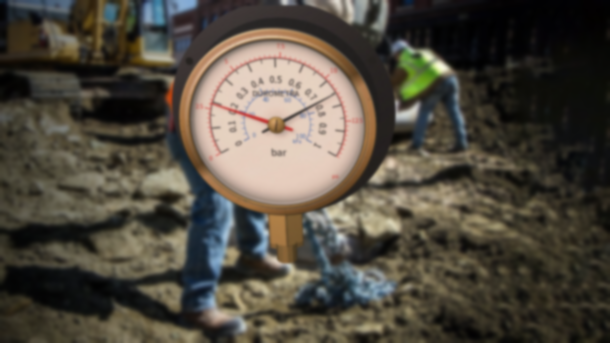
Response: **0.2** bar
